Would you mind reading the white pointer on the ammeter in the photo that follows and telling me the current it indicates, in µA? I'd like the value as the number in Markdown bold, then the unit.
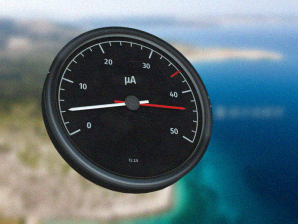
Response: **4** µA
